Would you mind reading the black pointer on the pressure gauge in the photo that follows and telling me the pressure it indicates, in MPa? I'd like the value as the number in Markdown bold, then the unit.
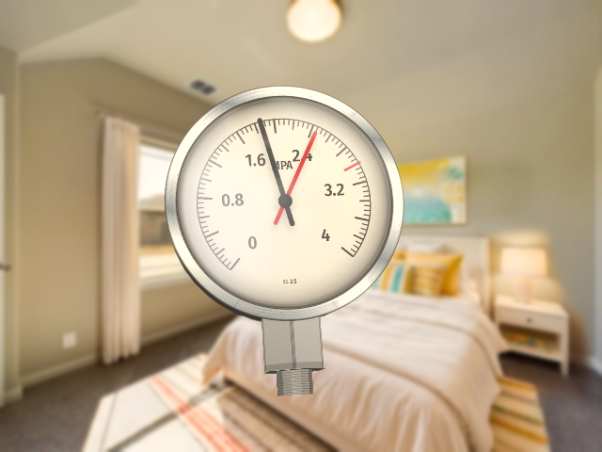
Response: **1.85** MPa
